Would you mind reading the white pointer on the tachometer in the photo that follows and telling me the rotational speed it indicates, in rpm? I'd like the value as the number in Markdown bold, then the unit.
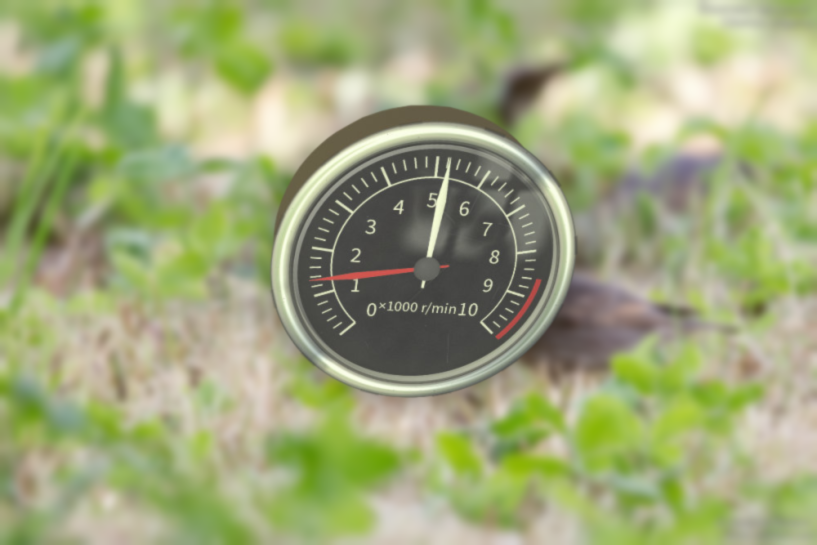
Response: **5200** rpm
